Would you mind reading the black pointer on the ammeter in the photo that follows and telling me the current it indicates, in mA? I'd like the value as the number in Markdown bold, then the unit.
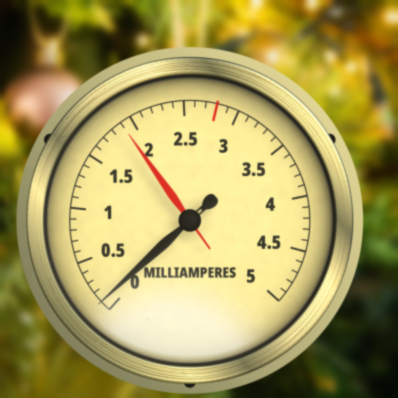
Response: **0.1** mA
